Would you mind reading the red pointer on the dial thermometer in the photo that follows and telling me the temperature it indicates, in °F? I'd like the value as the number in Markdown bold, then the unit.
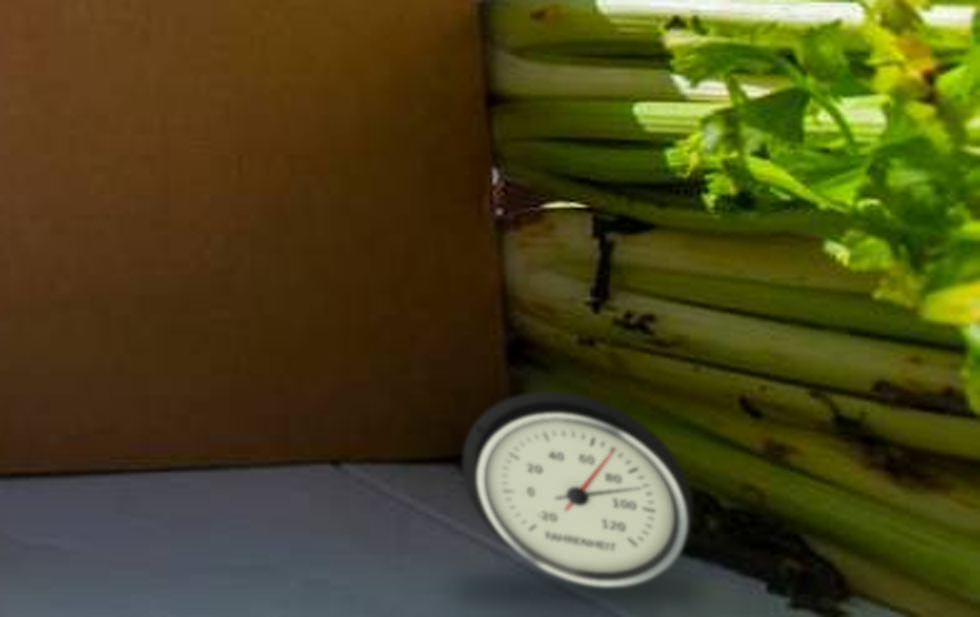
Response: **68** °F
